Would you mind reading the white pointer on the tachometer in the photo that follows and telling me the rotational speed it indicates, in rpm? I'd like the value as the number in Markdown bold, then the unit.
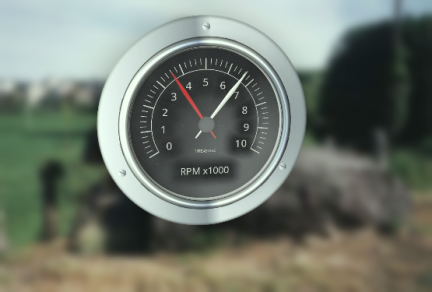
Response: **6600** rpm
